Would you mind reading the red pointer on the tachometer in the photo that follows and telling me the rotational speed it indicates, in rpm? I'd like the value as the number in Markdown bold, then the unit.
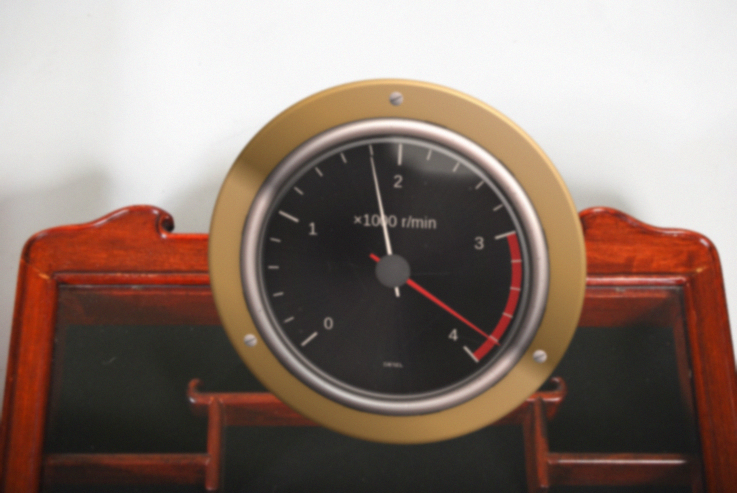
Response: **3800** rpm
